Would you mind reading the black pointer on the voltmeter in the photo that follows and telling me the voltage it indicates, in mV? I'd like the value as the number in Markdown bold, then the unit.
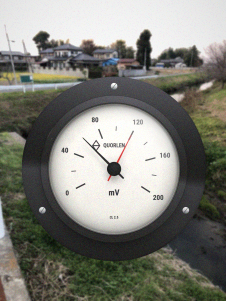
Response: **60** mV
